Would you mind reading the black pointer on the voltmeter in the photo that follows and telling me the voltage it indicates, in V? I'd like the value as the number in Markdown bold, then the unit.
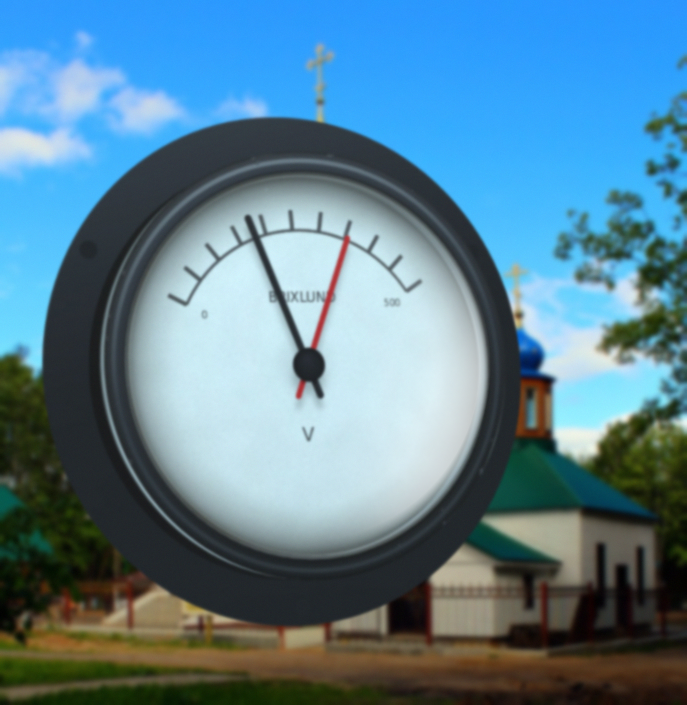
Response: **175** V
